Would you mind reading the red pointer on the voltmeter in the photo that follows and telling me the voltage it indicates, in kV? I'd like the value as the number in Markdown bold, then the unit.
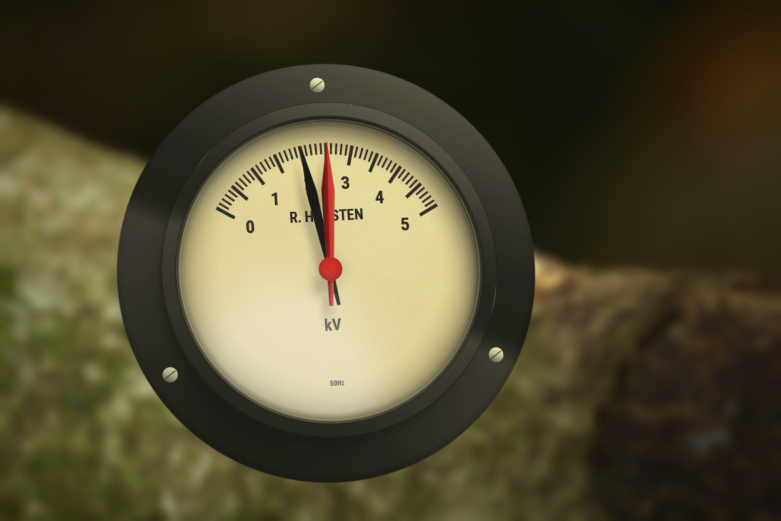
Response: **2.5** kV
